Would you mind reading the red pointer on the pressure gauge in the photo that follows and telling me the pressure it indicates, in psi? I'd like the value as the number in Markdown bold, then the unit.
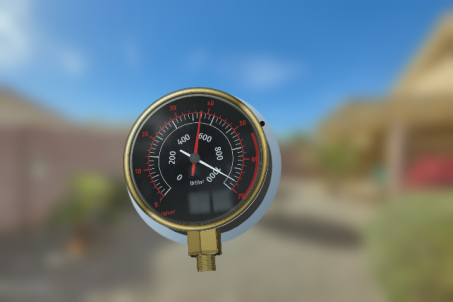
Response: **540** psi
